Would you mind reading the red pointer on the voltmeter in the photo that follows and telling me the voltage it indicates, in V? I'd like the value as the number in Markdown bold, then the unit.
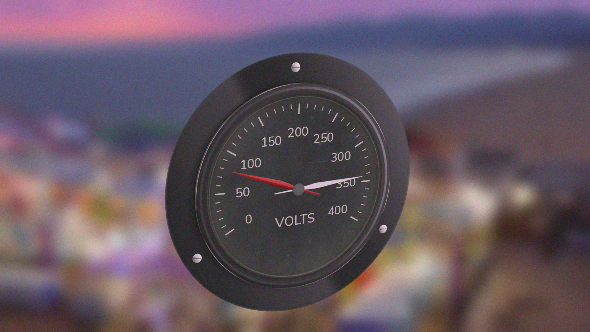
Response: **80** V
